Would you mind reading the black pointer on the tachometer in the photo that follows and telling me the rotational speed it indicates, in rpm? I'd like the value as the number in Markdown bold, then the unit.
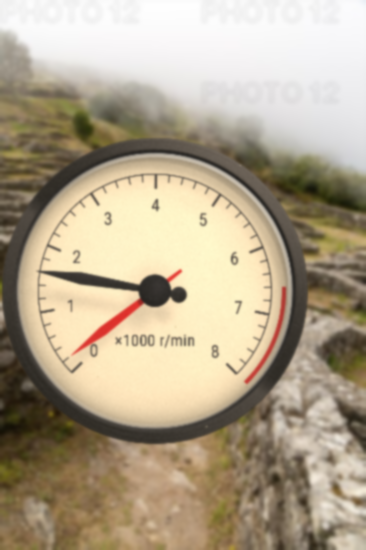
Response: **1600** rpm
